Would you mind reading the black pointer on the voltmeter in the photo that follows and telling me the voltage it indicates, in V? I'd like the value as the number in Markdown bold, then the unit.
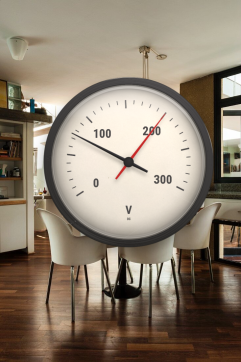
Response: **75** V
